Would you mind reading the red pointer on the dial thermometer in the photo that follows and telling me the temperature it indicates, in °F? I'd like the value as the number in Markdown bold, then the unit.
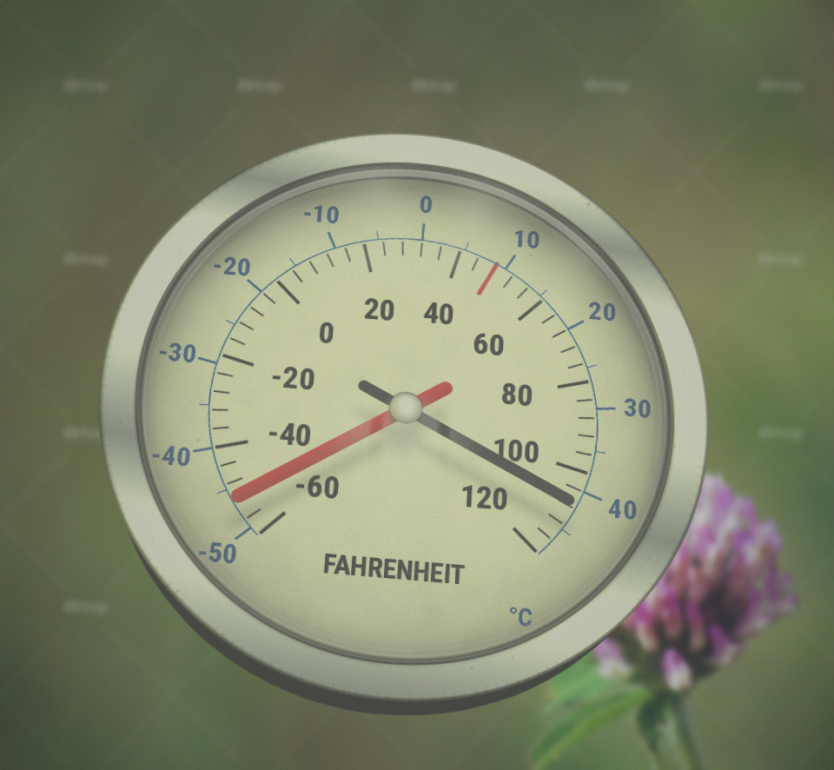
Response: **-52** °F
